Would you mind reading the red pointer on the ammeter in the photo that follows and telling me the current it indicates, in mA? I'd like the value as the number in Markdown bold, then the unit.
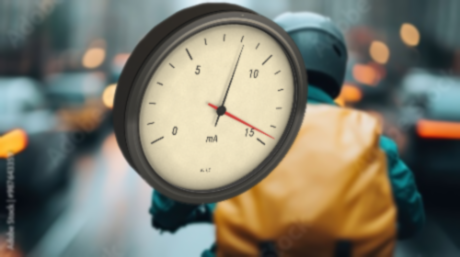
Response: **14.5** mA
